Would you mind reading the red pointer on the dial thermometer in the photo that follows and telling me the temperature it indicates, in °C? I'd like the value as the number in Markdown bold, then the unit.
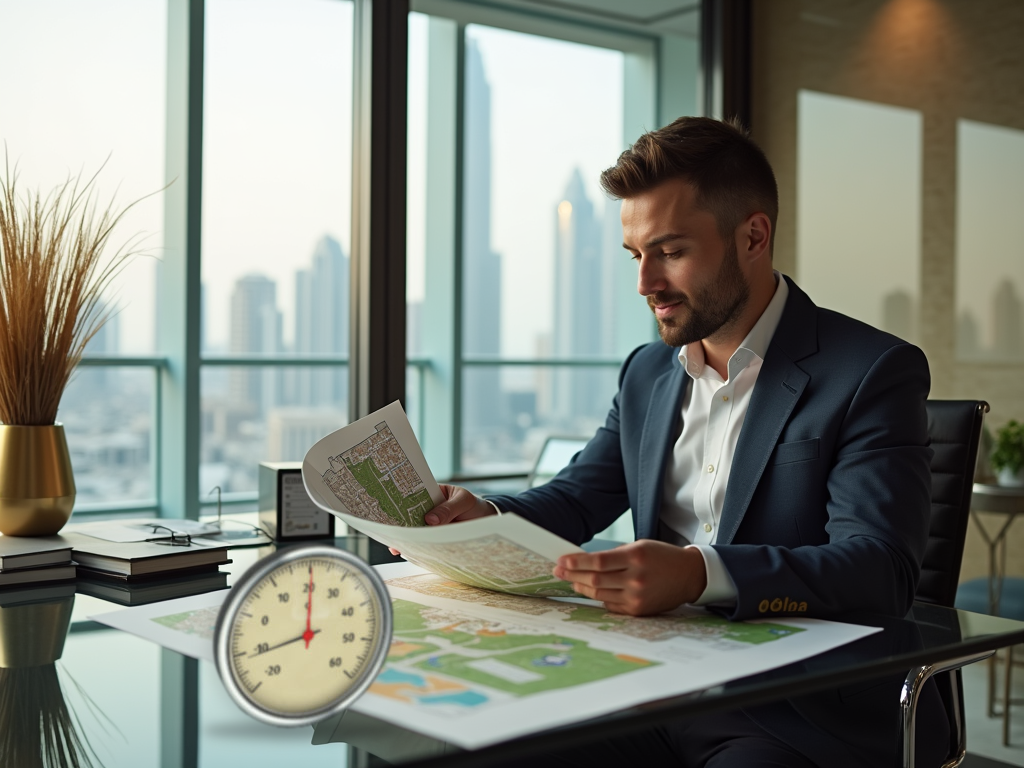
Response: **20** °C
